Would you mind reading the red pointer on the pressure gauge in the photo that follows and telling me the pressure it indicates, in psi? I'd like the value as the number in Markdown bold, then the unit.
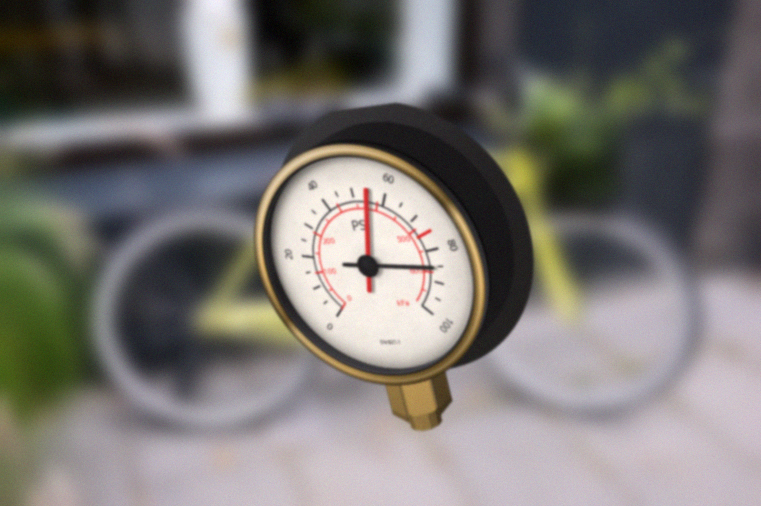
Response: **55** psi
